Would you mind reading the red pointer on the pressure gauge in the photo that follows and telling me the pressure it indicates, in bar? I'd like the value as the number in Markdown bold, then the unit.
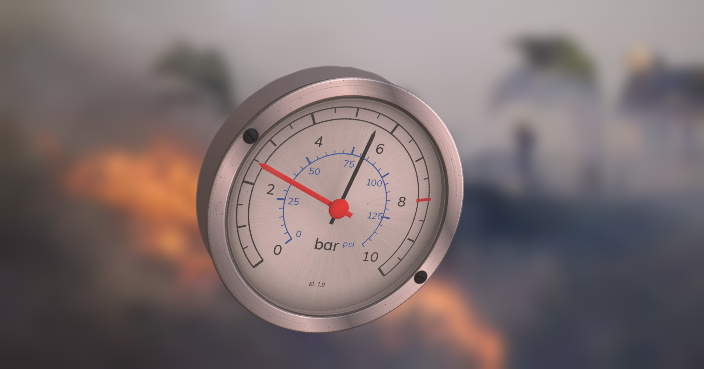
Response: **2.5** bar
